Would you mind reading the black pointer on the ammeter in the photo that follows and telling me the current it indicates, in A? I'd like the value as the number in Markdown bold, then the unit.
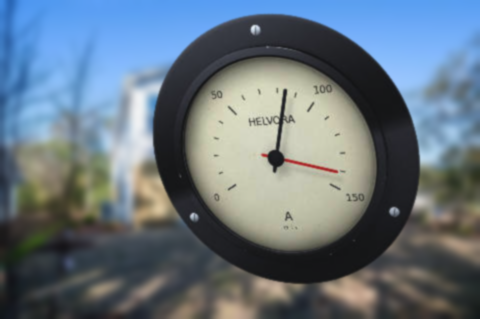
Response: **85** A
